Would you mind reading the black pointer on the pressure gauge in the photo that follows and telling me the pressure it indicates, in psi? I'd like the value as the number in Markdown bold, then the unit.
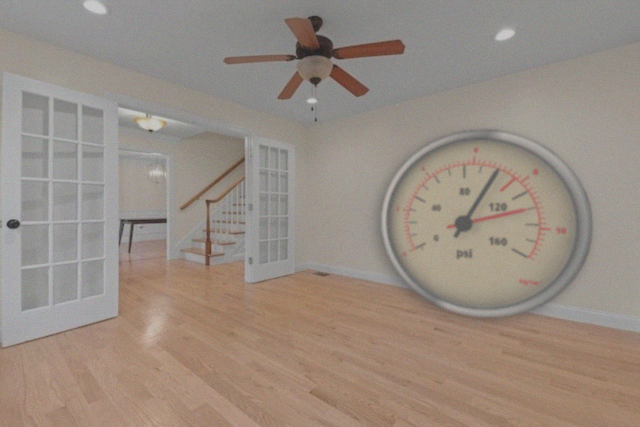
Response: **100** psi
